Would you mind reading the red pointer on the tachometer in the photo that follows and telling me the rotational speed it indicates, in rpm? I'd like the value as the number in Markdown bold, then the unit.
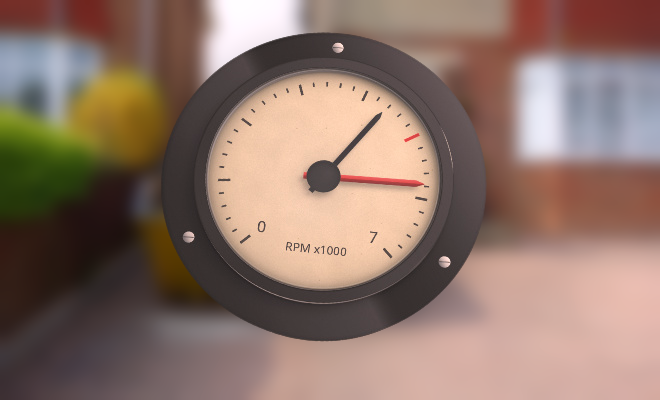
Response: **5800** rpm
